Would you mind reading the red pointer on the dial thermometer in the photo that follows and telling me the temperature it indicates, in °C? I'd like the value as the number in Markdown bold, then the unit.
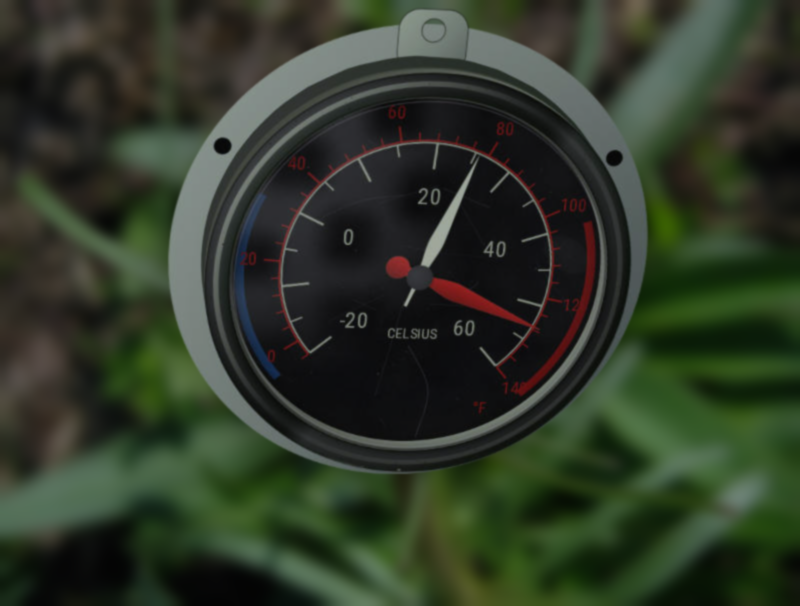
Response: **52.5** °C
